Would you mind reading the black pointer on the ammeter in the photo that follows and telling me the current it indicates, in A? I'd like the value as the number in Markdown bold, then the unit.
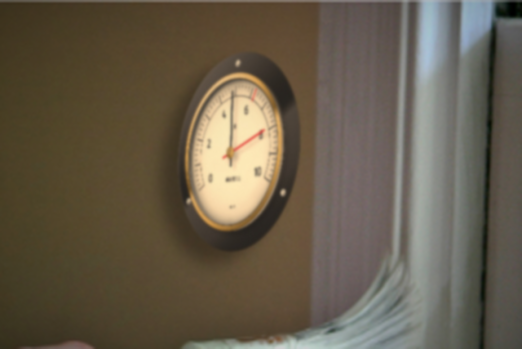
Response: **5** A
